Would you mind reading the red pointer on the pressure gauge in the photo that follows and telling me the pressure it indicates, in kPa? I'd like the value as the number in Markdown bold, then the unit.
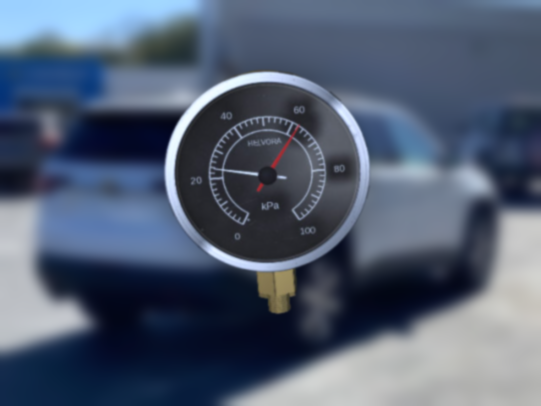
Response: **62** kPa
